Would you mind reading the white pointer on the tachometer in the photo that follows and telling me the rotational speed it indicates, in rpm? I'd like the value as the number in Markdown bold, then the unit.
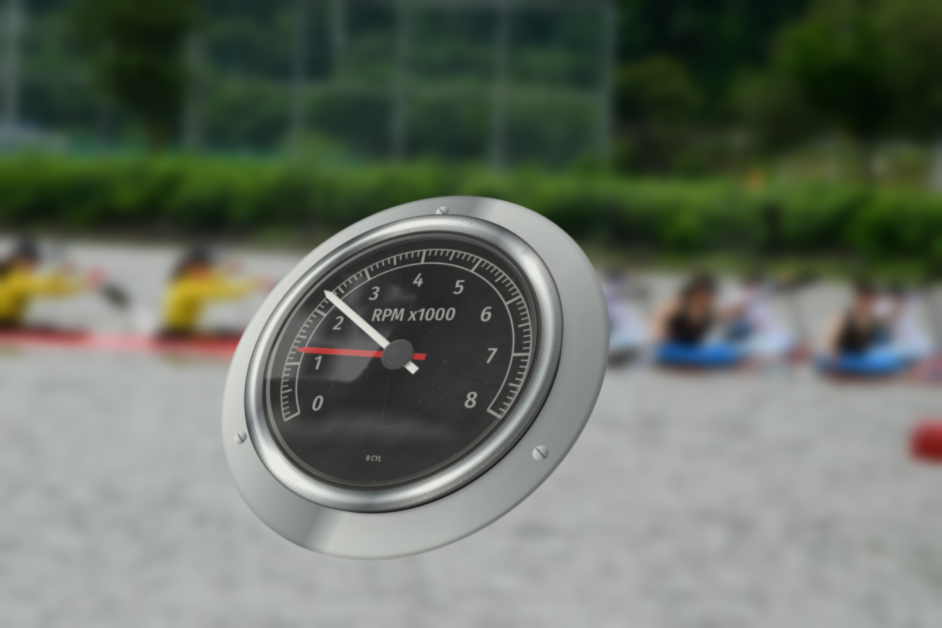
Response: **2300** rpm
